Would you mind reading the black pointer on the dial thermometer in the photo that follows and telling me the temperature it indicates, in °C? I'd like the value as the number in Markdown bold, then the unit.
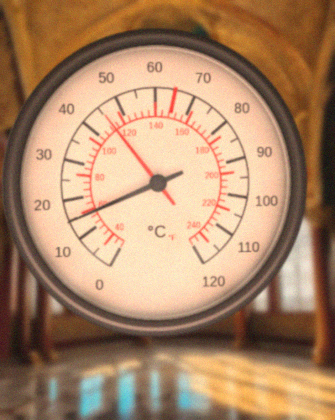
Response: **15** °C
